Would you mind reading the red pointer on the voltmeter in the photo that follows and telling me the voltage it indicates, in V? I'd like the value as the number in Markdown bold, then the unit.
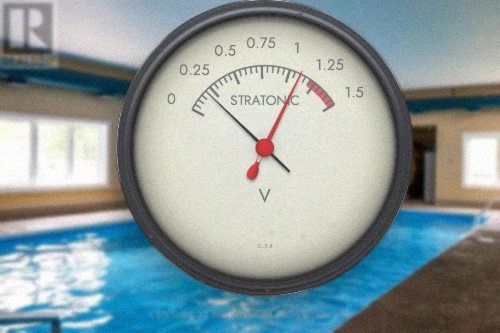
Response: **1.1** V
